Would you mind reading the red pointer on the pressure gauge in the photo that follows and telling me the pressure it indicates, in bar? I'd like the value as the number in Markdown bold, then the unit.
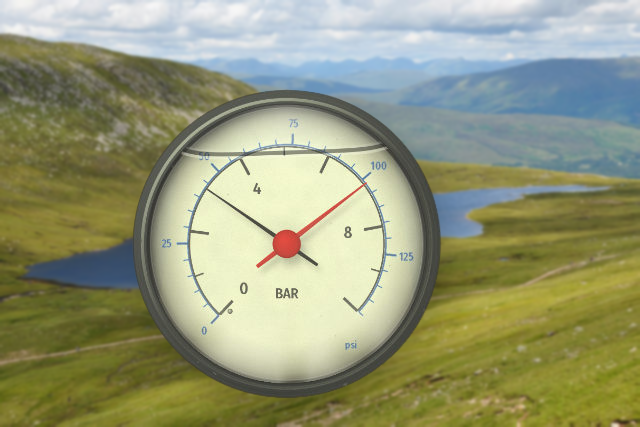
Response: **7** bar
